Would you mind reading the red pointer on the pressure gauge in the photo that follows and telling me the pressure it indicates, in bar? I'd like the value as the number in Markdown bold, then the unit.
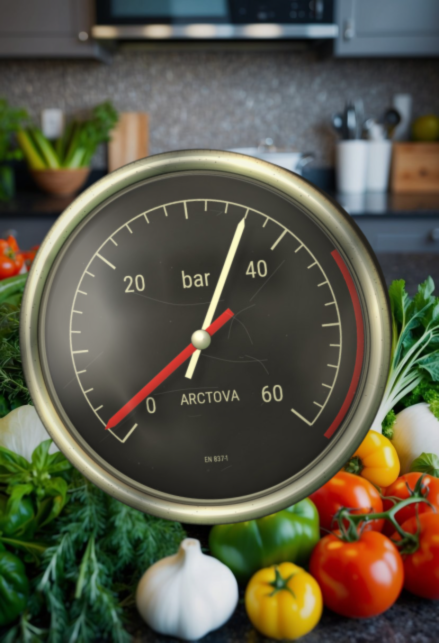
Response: **2** bar
